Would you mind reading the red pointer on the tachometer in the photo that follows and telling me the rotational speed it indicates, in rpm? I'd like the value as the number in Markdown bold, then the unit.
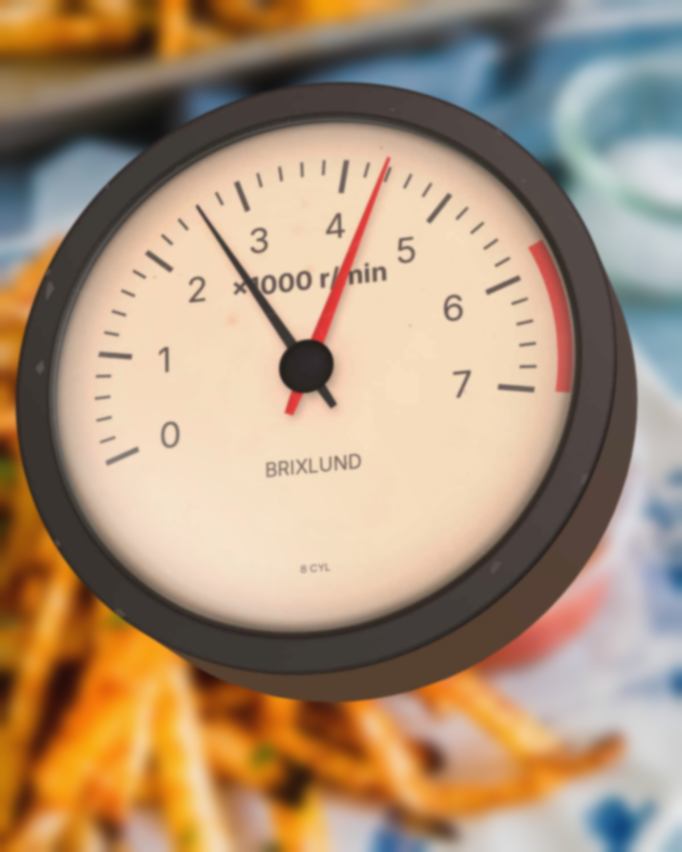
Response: **4400** rpm
